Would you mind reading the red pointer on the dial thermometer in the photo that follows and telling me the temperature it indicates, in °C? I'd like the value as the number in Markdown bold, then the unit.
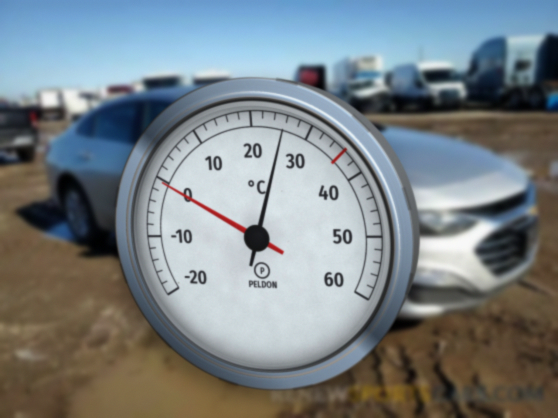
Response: **0** °C
